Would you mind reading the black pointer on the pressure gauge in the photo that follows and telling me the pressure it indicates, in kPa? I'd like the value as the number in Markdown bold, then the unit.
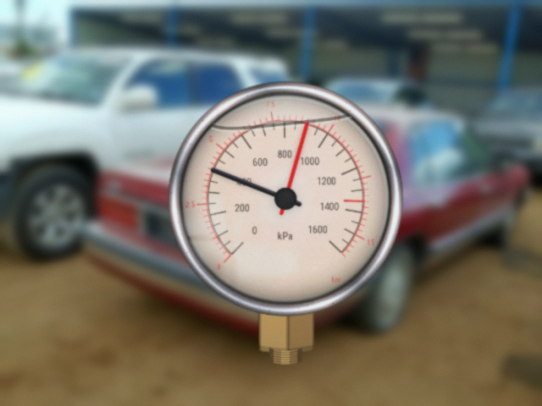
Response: **400** kPa
